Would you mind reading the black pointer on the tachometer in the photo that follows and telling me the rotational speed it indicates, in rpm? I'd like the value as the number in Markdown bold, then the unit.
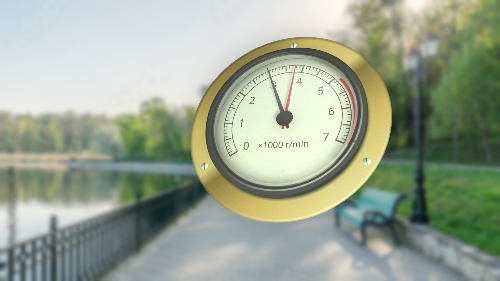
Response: **3000** rpm
